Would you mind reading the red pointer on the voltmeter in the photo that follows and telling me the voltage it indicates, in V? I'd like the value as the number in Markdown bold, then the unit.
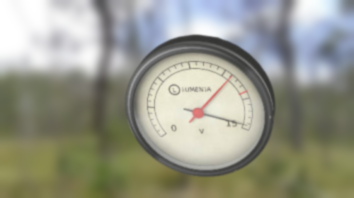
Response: **10.5** V
